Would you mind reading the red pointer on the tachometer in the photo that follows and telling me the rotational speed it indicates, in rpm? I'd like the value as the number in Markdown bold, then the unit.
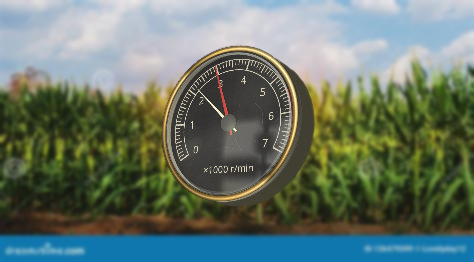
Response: **3000** rpm
